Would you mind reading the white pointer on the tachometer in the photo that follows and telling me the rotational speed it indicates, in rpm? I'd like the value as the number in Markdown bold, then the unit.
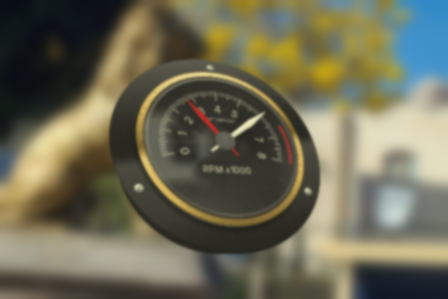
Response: **6000** rpm
